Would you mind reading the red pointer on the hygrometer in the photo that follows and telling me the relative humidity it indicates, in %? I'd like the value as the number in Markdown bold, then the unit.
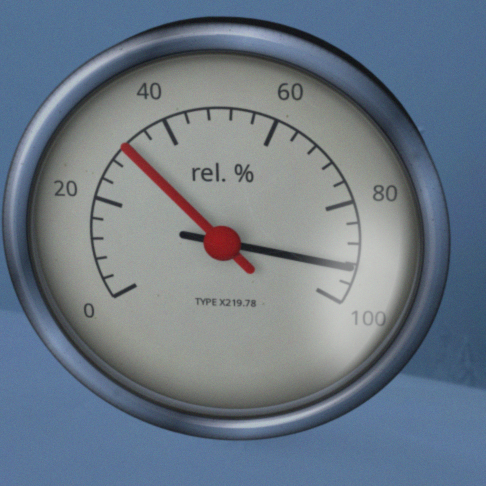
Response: **32** %
